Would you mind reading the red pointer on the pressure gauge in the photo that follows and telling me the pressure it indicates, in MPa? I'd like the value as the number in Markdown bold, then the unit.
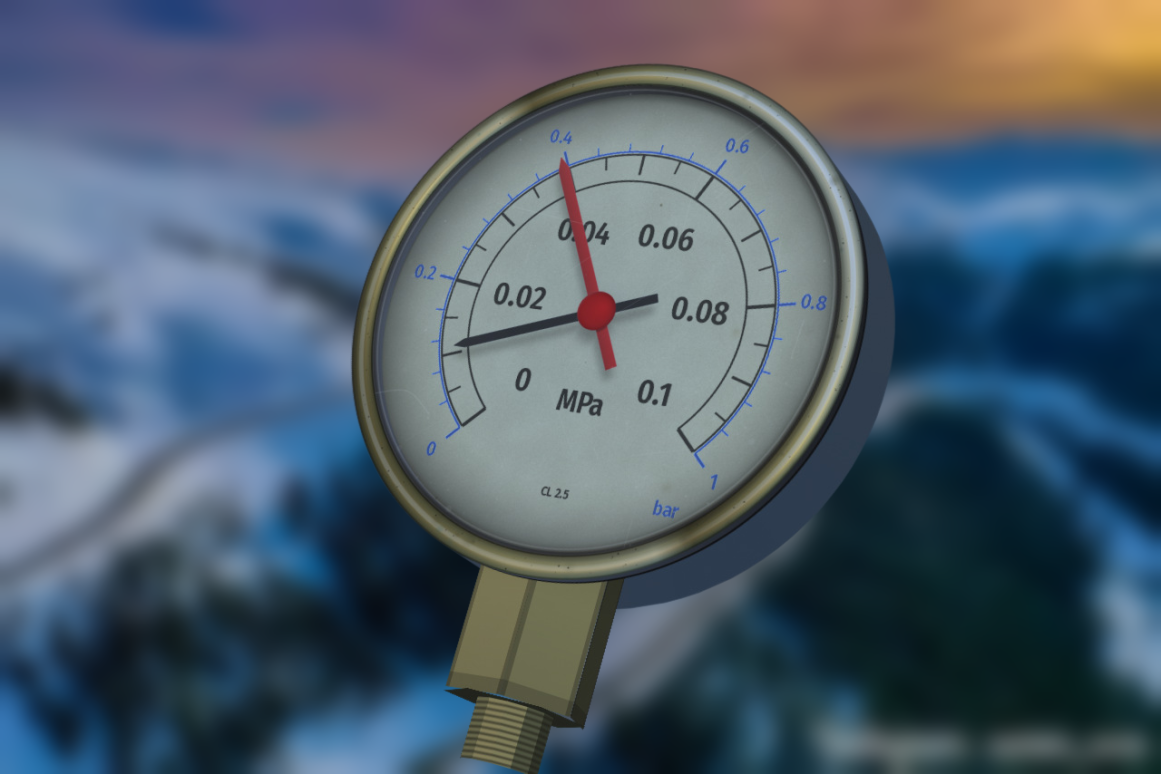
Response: **0.04** MPa
